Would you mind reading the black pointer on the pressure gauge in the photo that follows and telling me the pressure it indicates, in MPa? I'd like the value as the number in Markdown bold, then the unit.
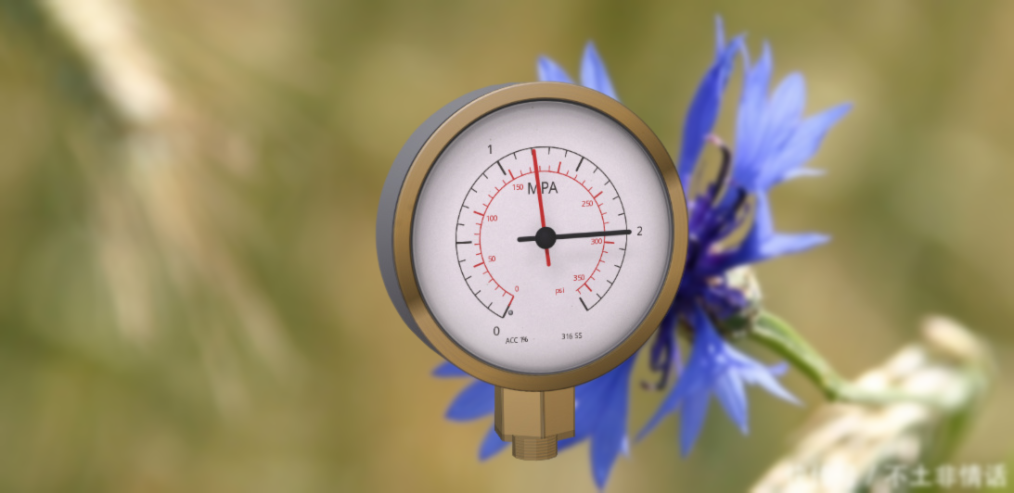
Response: **2** MPa
